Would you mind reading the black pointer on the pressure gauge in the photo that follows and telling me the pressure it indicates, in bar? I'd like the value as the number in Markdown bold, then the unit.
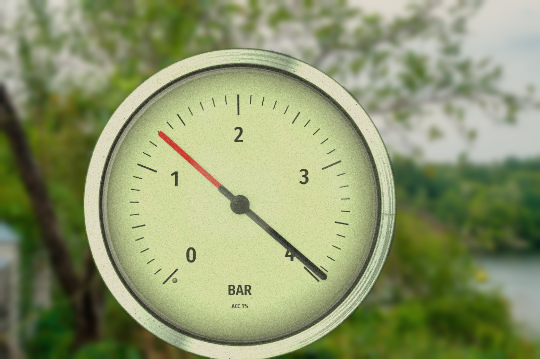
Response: **3.95** bar
